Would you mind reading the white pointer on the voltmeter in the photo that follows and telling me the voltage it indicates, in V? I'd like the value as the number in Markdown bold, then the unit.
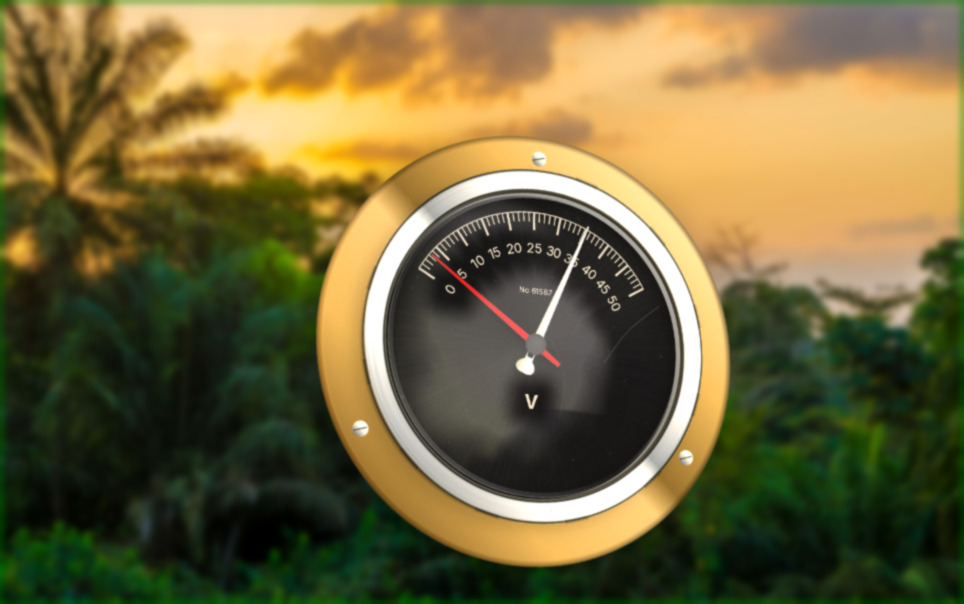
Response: **35** V
